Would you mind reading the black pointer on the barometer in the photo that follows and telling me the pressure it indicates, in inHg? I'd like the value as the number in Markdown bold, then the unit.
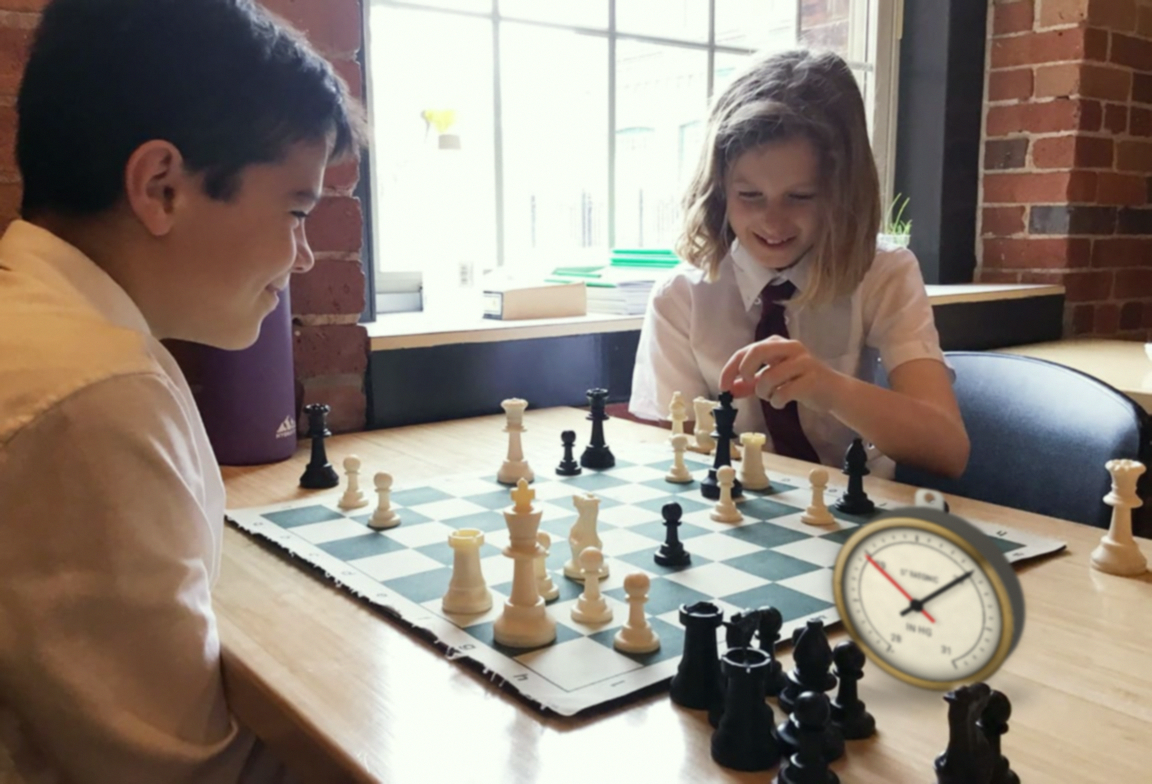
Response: **30** inHg
